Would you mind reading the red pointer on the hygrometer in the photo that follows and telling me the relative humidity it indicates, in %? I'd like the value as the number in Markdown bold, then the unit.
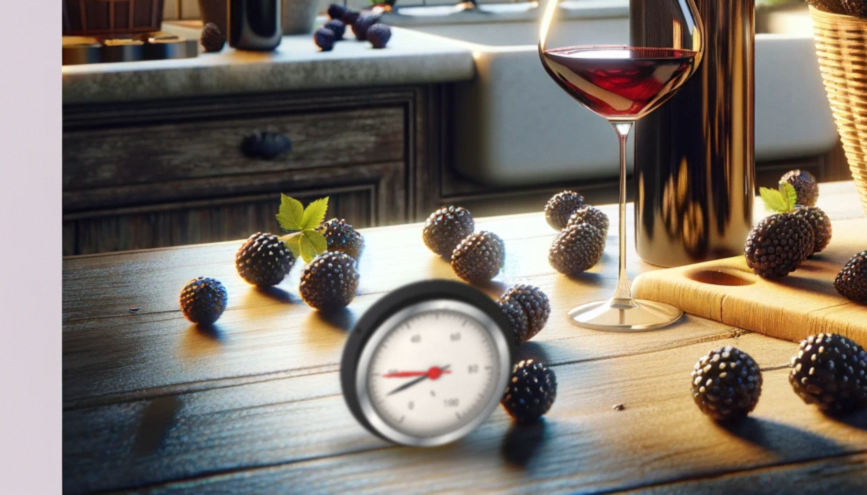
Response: **20** %
